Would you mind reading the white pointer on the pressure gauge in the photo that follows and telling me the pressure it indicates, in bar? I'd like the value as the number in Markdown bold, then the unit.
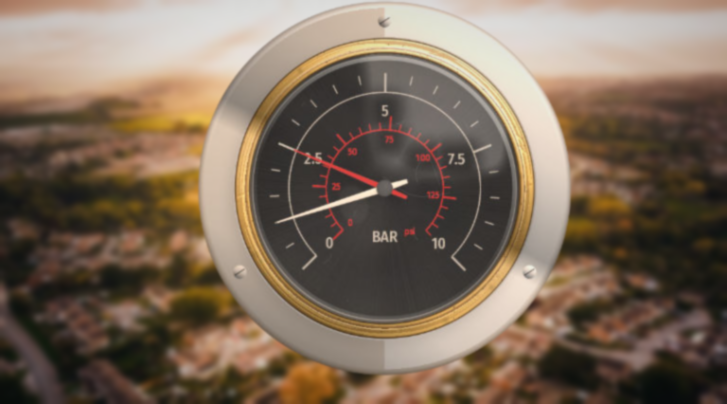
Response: **1** bar
